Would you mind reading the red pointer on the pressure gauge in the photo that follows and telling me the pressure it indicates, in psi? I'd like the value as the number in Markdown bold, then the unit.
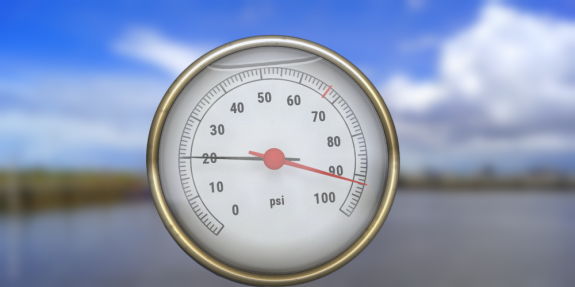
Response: **92** psi
